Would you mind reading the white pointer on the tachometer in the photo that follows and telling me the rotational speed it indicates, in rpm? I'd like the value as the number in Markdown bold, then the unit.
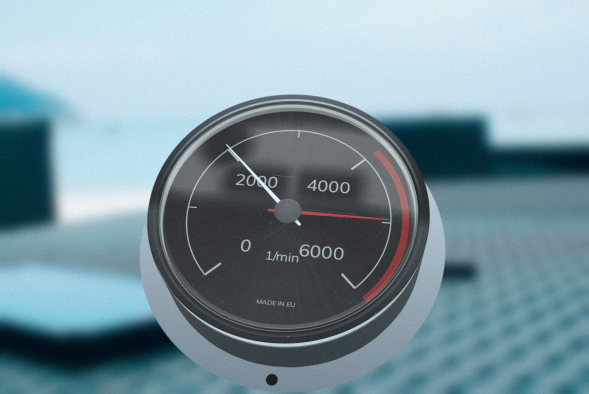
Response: **2000** rpm
